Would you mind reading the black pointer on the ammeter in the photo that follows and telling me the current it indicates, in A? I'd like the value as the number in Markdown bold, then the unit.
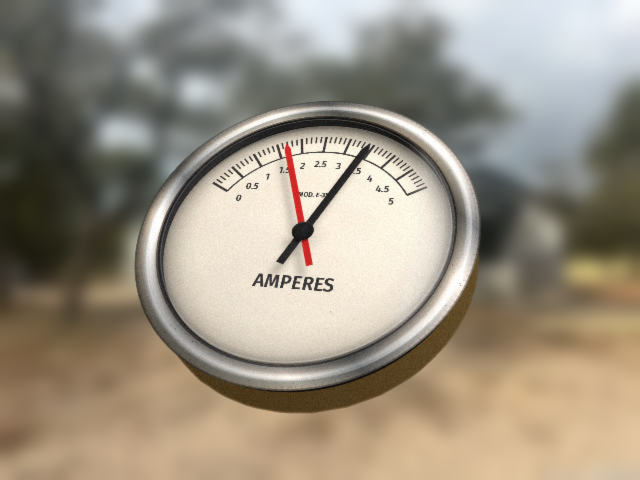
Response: **3.5** A
